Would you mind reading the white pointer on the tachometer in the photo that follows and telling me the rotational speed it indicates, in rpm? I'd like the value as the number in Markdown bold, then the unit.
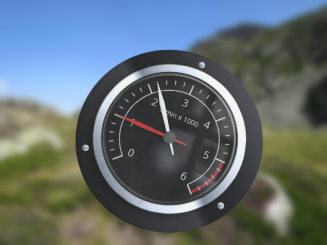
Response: **2200** rpm
